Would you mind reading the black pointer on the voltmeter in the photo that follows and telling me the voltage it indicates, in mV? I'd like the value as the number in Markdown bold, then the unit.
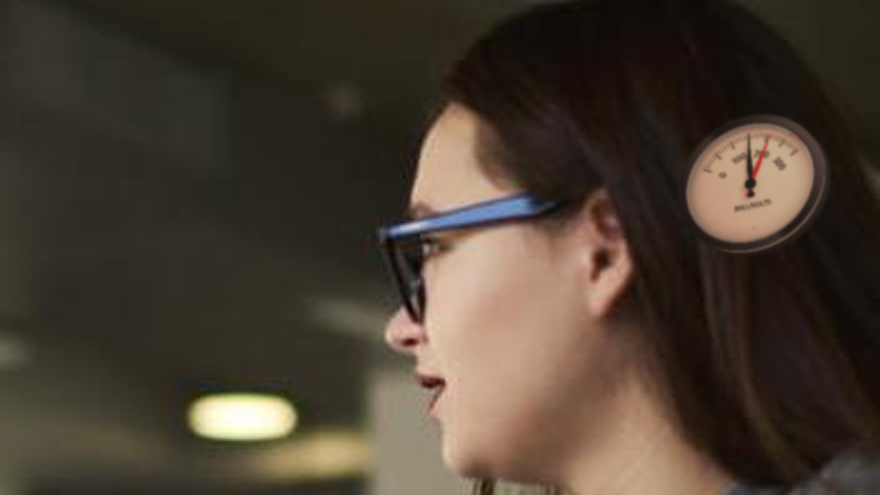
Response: **150** mV
